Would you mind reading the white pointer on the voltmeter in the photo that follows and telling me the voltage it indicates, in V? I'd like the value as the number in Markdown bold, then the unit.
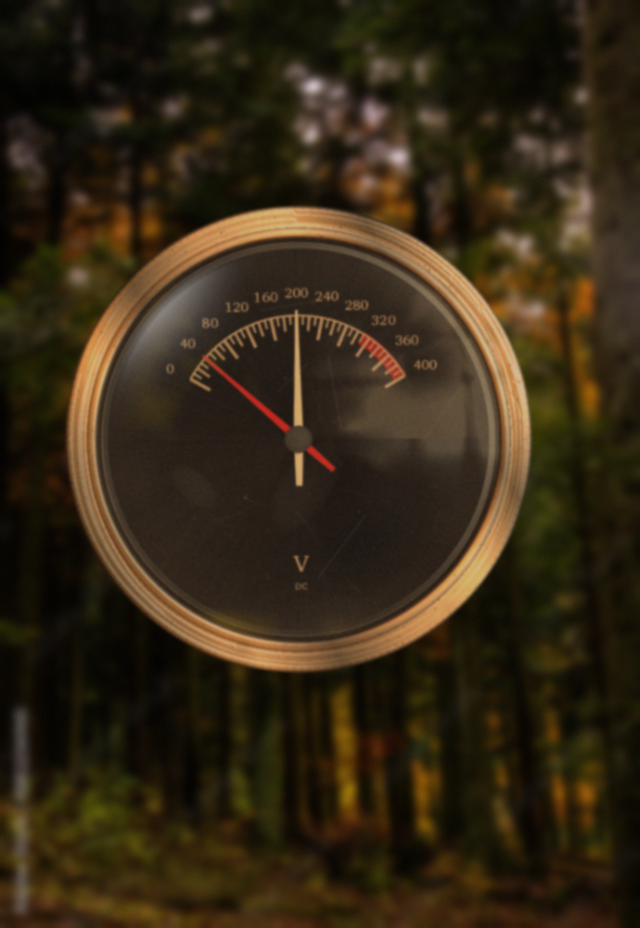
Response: **200** V
